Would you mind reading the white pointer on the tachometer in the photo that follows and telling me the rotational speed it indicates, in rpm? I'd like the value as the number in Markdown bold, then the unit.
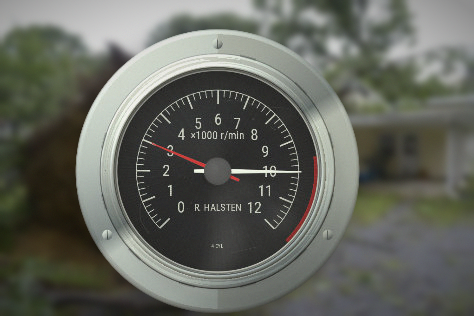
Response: **10000** rpm
